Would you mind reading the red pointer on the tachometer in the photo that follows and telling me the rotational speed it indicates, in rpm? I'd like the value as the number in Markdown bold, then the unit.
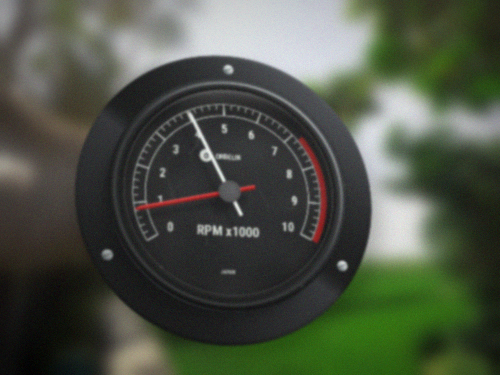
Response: **800** rpm
